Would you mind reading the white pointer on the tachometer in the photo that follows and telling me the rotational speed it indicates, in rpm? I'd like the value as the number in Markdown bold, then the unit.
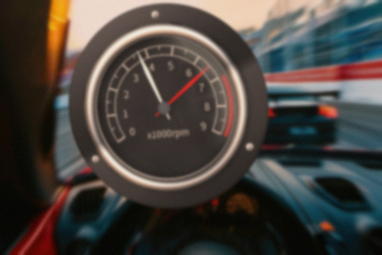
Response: **3750** rpm
